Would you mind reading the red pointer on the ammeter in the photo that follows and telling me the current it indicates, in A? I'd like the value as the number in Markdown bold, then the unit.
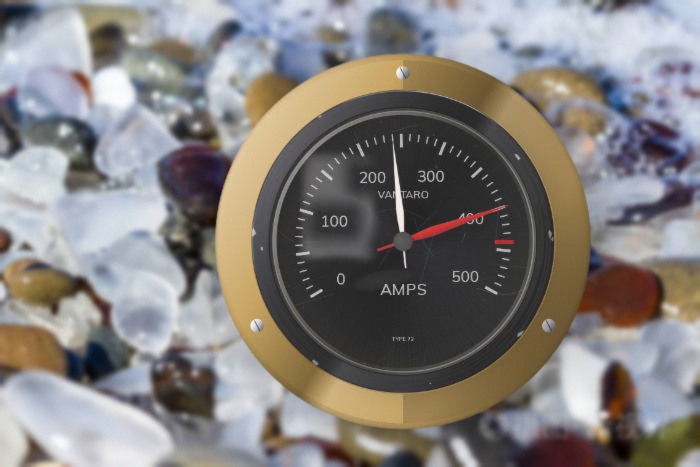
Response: **400** A
